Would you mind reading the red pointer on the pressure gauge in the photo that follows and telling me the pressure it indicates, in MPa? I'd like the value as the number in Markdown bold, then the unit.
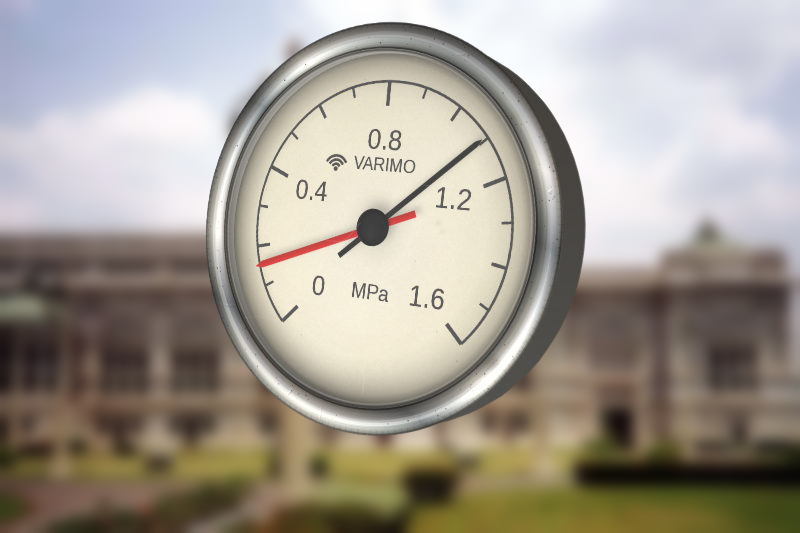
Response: **0.15** MPa
